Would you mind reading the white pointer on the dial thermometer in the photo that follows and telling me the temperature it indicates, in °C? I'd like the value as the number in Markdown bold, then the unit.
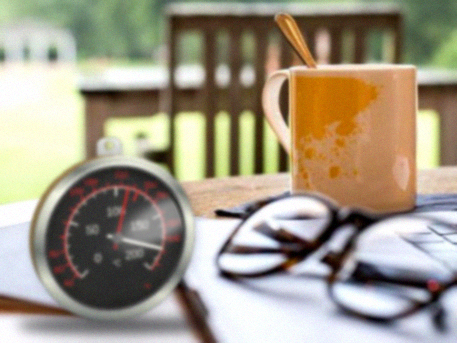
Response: **180** °C
